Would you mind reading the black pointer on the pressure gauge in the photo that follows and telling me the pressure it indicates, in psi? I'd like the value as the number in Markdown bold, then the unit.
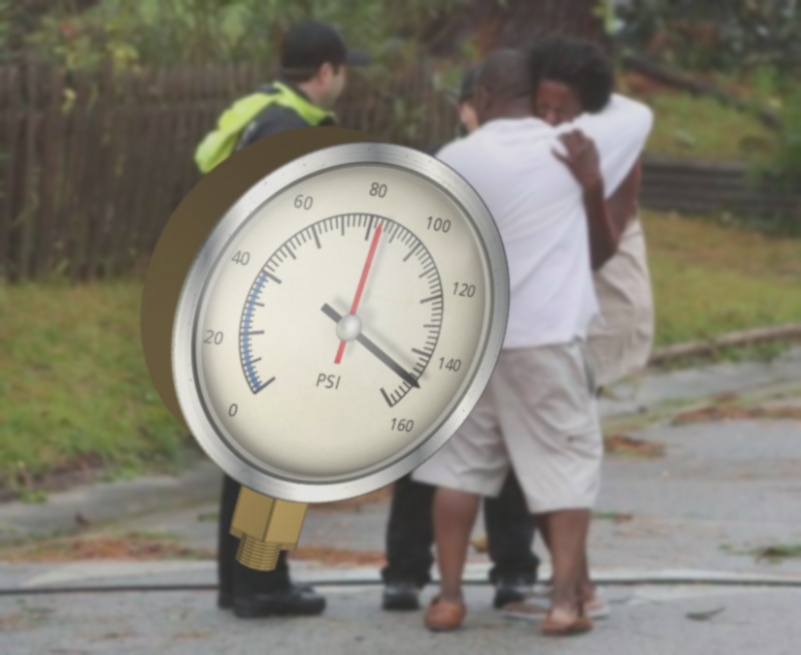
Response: **150** psi
